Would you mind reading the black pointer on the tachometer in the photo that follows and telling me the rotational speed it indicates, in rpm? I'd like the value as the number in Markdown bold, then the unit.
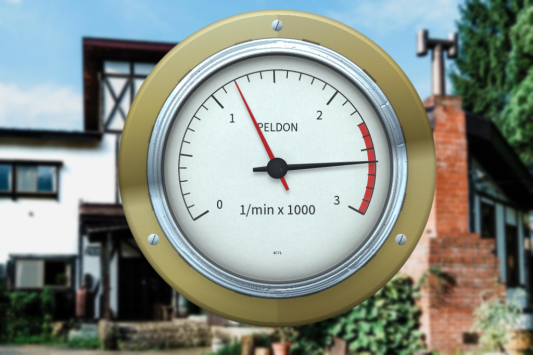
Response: **2600** rpm
